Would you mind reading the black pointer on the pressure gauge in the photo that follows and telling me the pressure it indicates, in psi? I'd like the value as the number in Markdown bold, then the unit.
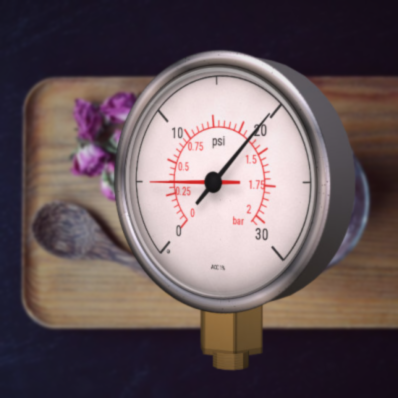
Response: **20** psi
